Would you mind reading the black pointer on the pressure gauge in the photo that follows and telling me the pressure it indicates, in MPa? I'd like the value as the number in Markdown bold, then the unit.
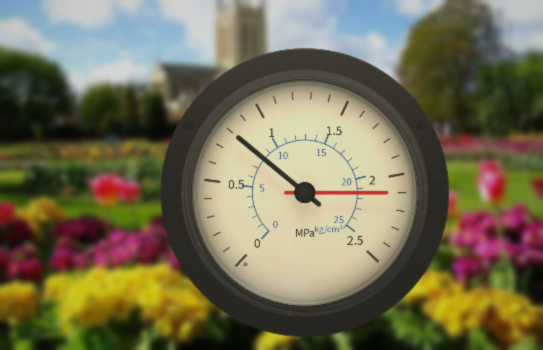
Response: **0.8** MPa
